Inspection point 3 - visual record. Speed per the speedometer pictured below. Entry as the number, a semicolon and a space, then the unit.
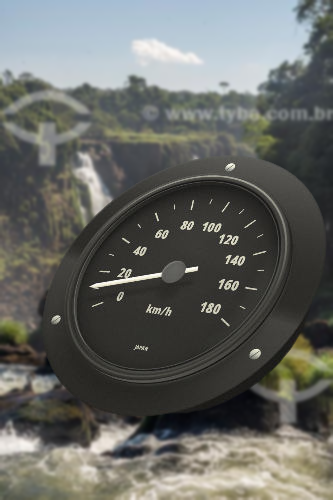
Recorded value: 10; km/h
